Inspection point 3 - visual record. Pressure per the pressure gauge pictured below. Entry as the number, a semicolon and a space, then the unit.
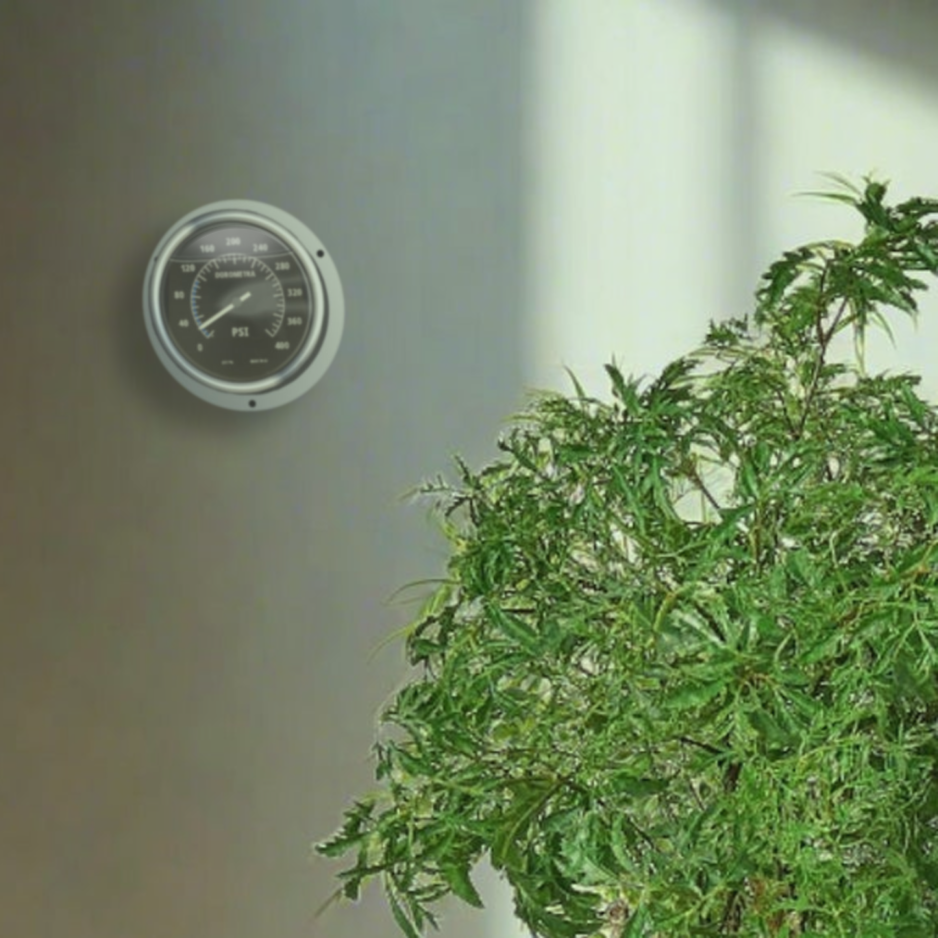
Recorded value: 20; psi
